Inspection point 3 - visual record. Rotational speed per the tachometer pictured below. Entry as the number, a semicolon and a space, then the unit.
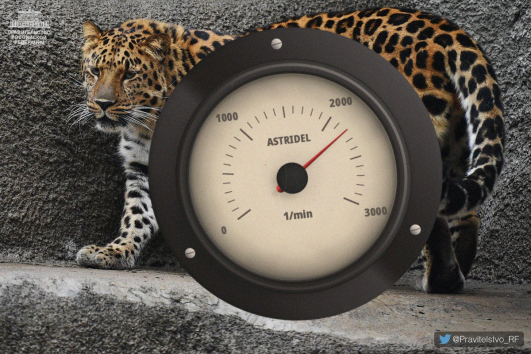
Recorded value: 2200; rpm
